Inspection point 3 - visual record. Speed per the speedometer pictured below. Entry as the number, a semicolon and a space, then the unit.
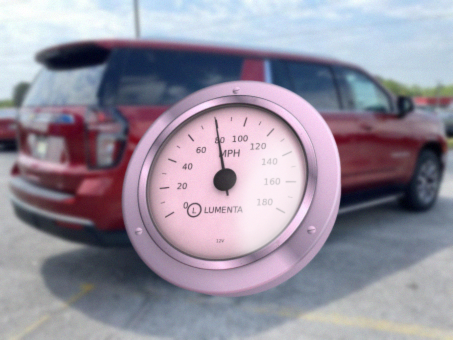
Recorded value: 80; mph
